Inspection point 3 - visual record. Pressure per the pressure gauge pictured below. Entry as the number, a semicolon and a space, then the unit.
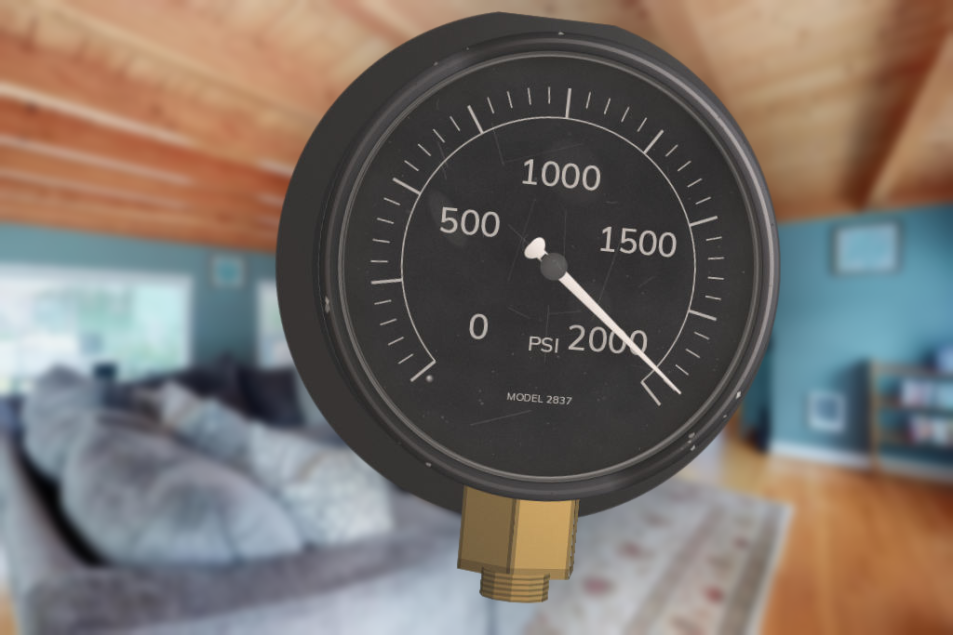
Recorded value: 1950; psi
